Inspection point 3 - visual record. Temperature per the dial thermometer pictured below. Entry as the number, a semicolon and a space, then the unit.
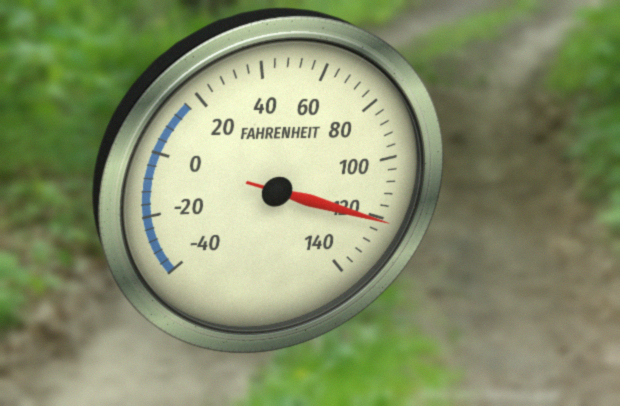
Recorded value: 120; °F
